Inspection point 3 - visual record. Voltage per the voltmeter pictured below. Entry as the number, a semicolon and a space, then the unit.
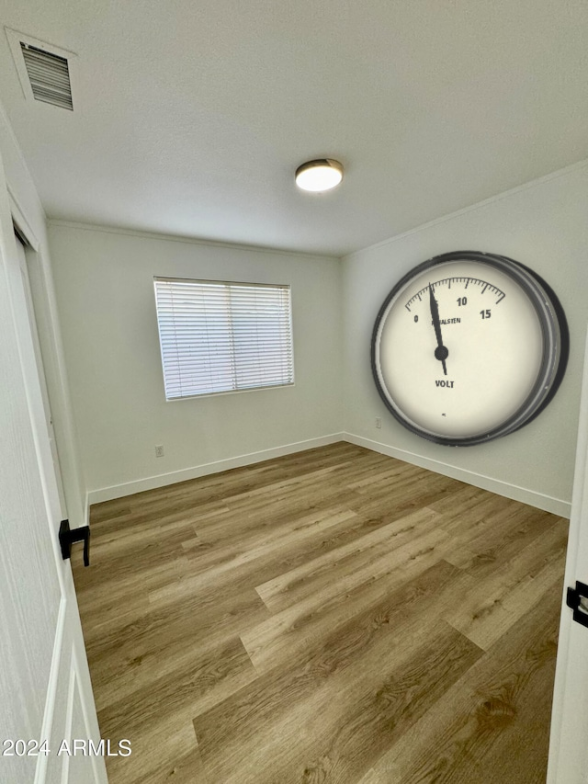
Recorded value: 5; V
